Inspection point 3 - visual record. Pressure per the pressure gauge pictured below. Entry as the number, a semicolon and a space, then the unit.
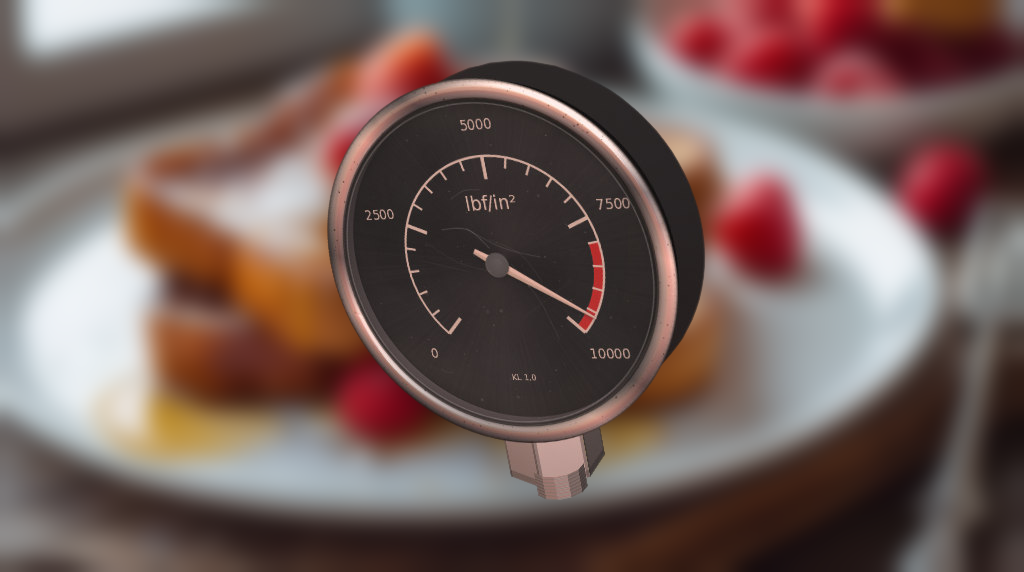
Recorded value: 9500; psi
